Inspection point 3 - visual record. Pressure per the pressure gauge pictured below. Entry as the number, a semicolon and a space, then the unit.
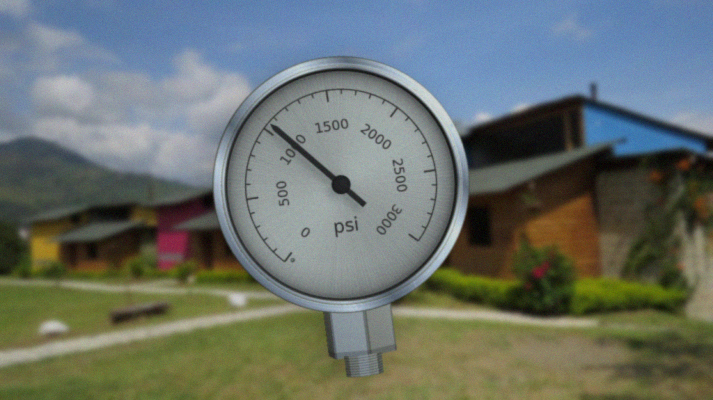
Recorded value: 1050; psi
